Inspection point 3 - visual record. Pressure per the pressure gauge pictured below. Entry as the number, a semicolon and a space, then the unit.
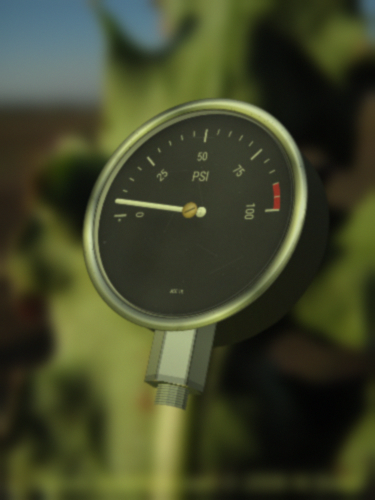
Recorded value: 5; psi
